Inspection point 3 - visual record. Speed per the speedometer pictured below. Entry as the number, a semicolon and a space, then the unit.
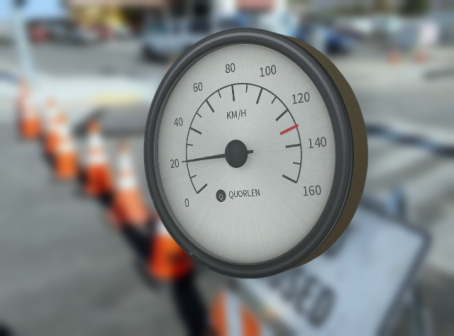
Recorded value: 20; km/h
